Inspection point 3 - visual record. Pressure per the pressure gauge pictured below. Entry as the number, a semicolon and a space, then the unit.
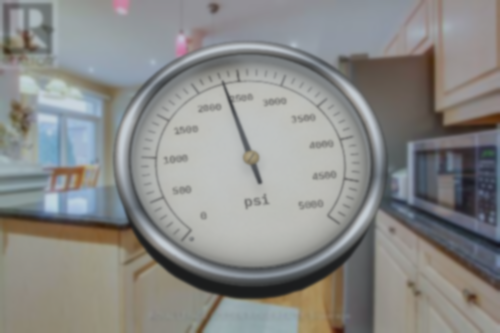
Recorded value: 2300; psi
